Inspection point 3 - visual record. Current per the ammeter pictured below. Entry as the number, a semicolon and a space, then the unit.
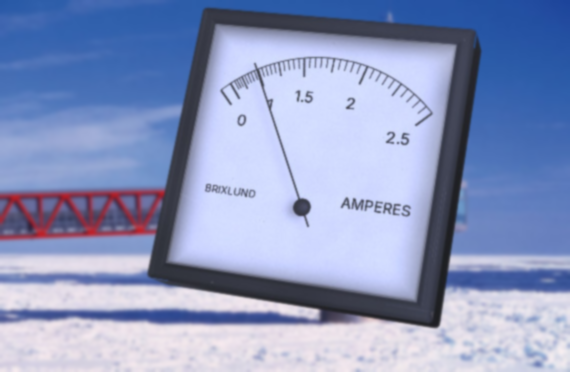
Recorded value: 1; A
